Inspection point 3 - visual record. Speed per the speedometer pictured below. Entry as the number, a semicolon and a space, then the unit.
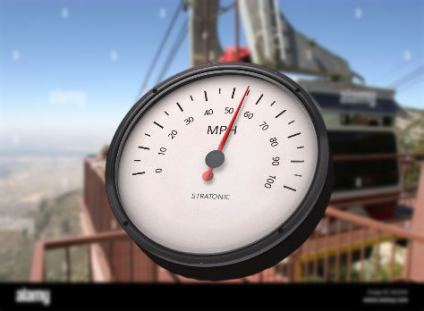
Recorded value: 55; mph
